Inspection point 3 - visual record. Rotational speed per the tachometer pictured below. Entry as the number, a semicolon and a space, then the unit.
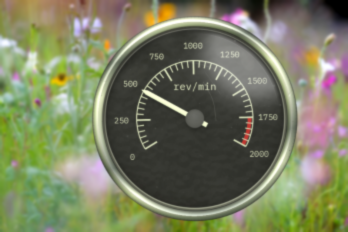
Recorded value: 500; rpm
